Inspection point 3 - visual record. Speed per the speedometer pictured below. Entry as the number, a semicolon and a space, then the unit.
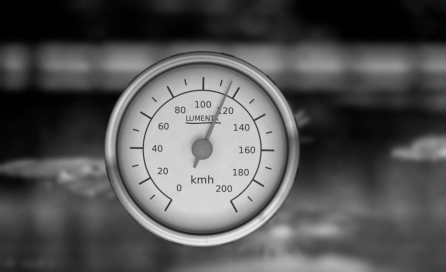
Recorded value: 115; km/h
